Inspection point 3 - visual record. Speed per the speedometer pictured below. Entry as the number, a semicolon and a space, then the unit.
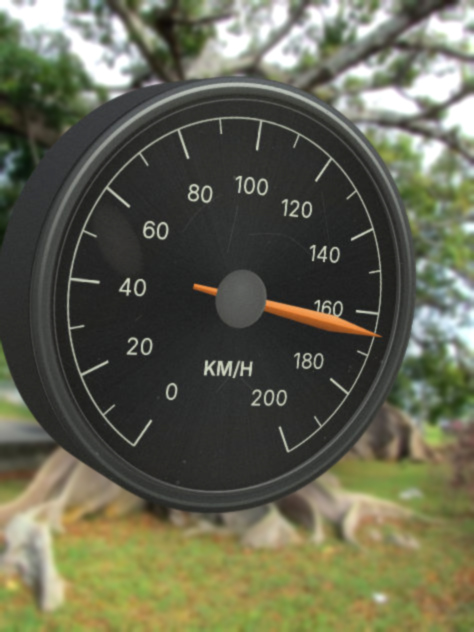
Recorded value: 165; km/h
